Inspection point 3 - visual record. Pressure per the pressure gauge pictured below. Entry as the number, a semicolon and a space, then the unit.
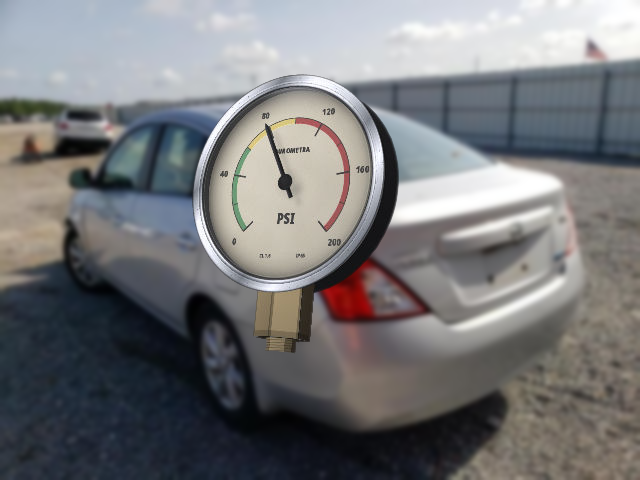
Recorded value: 80; psi
